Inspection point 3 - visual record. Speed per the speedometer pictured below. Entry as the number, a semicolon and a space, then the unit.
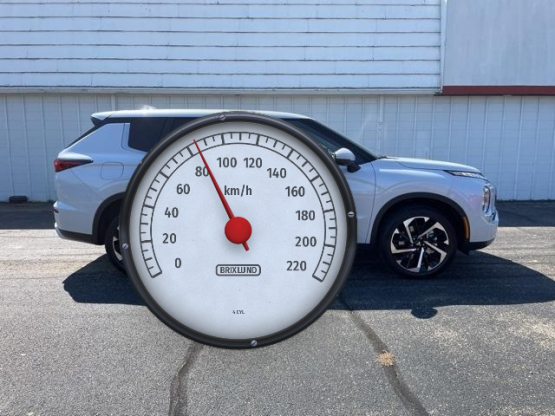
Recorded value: 85; km/h
